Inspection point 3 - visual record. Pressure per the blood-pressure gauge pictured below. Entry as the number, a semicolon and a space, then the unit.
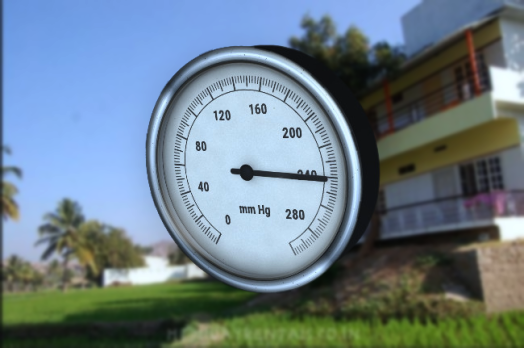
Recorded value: 240; mmHg
